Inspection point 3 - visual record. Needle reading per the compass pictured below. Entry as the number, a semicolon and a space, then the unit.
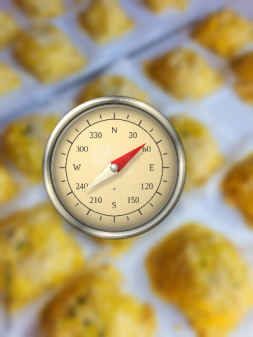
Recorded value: 52.5; °
